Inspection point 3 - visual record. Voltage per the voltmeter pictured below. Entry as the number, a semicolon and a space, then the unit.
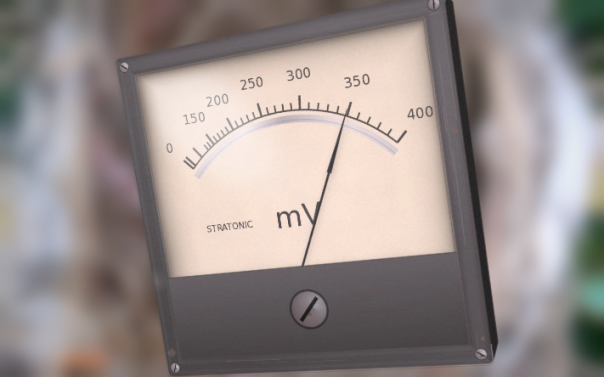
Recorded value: 350; mV
